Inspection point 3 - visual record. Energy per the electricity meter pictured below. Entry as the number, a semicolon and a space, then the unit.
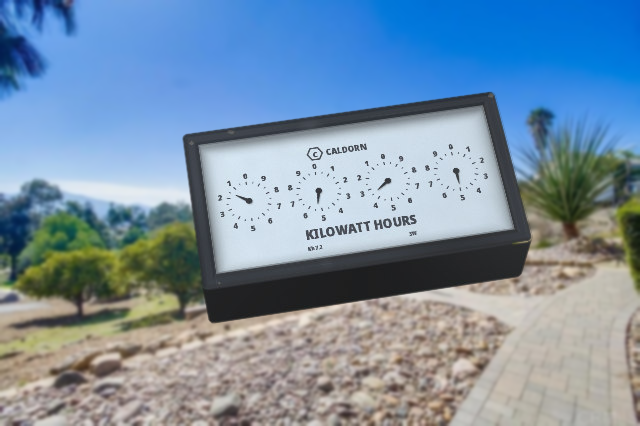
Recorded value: 1535; kWh
